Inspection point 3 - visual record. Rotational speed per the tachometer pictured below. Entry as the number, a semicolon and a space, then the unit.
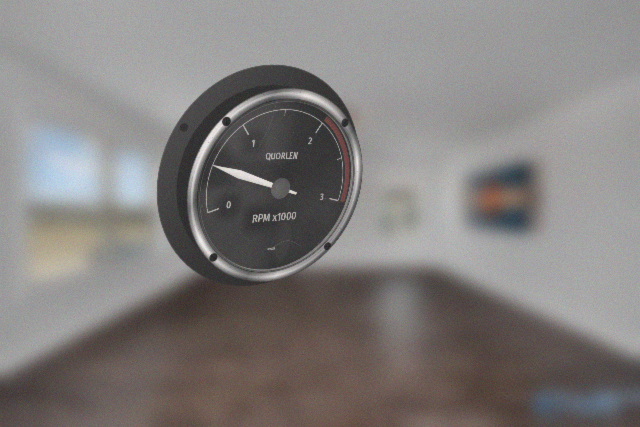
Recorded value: 500; rpm
